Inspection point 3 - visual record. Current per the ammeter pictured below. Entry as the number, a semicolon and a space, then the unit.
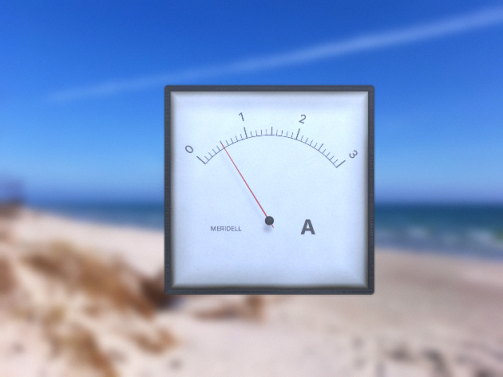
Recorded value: 0.5; A
